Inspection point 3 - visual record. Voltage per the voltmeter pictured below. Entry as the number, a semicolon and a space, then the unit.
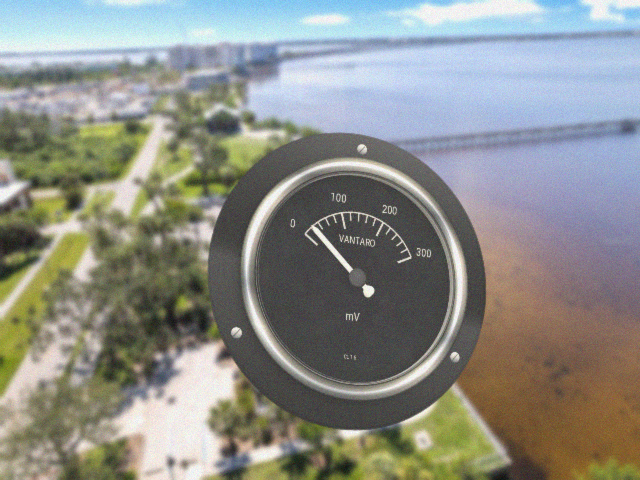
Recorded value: 20; mV
